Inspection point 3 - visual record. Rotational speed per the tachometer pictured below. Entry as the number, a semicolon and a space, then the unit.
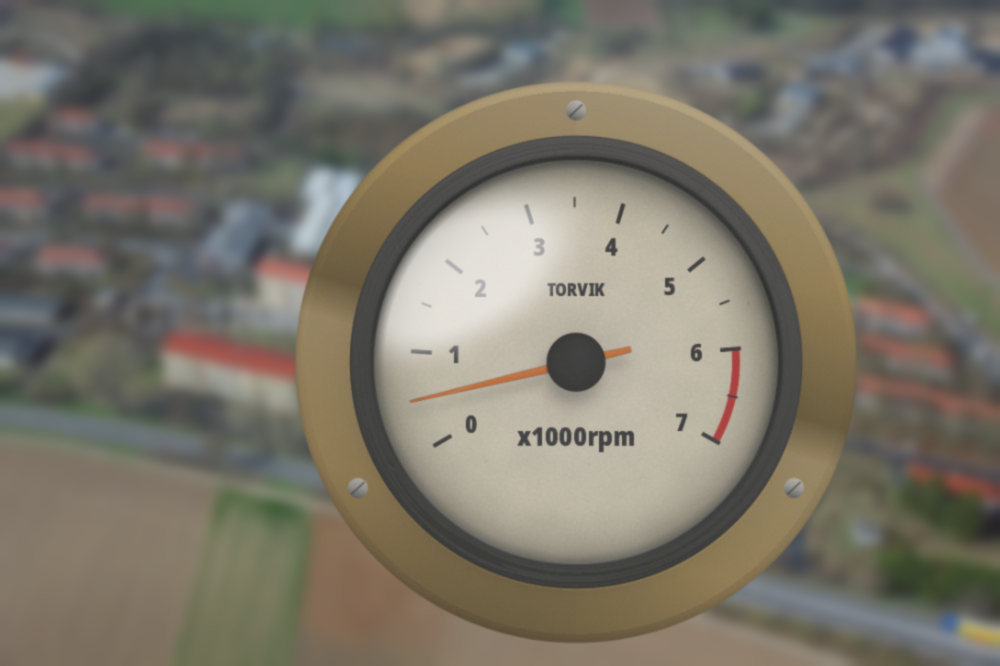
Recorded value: 500; rpm
